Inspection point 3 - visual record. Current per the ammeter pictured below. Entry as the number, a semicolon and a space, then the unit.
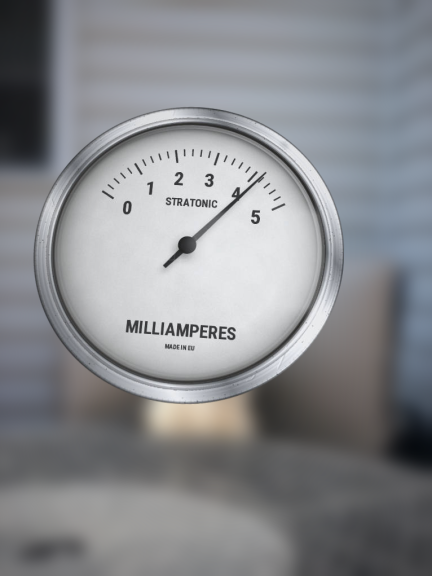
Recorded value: 4.2; mA
